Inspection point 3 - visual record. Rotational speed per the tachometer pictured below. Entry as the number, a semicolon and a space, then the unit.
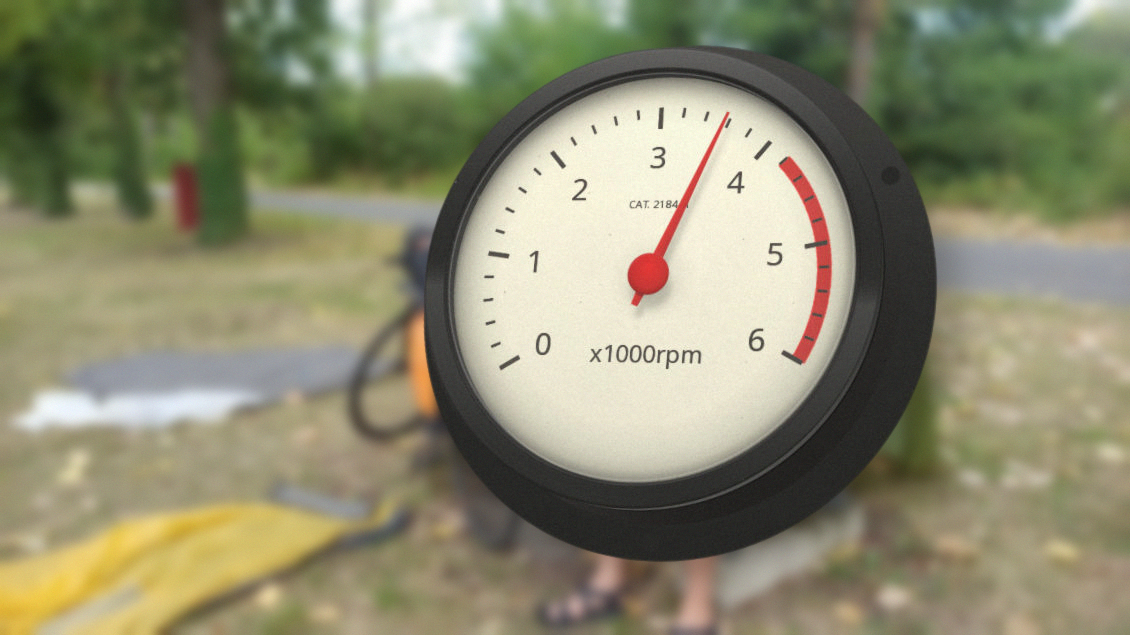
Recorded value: 3600; rpm
